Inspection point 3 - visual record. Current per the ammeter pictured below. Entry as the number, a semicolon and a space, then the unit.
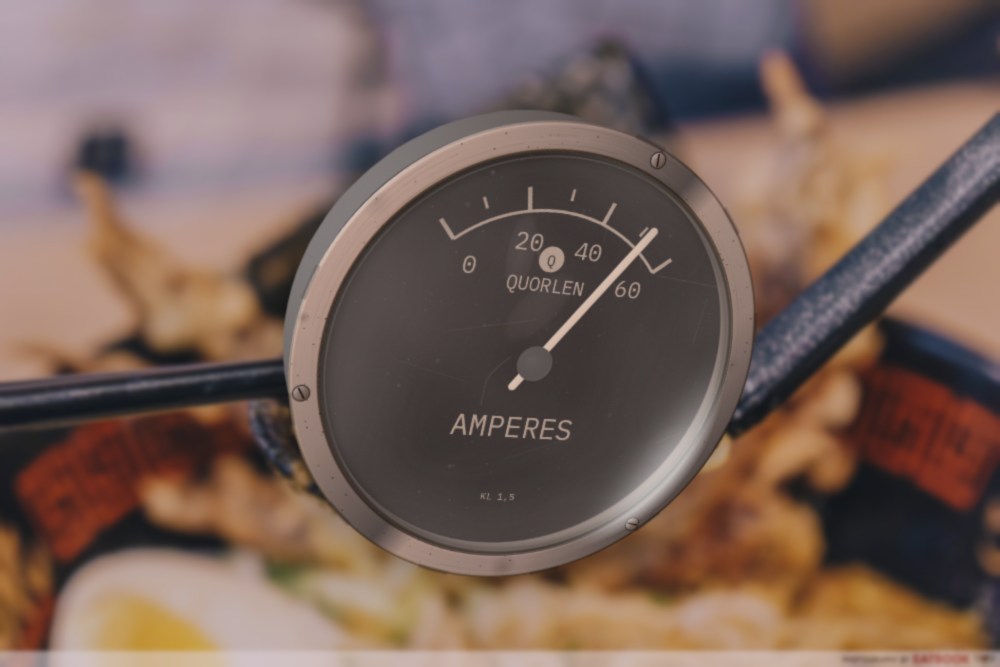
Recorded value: 50; A
